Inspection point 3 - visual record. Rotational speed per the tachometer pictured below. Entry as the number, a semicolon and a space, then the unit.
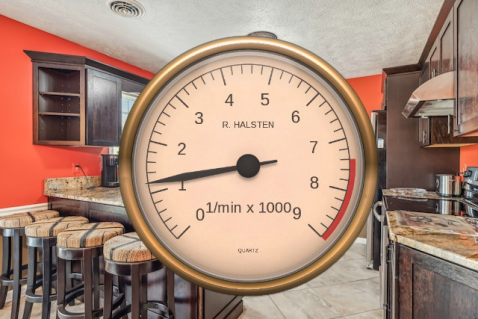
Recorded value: 1200; rpm
